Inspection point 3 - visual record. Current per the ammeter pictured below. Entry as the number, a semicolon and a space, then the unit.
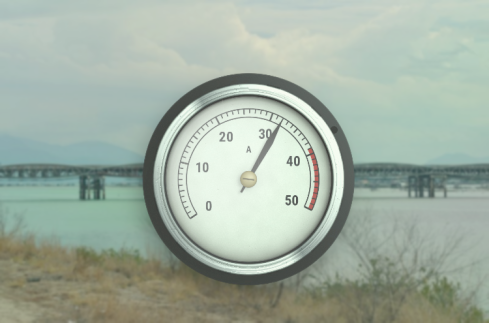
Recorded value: 32; A
